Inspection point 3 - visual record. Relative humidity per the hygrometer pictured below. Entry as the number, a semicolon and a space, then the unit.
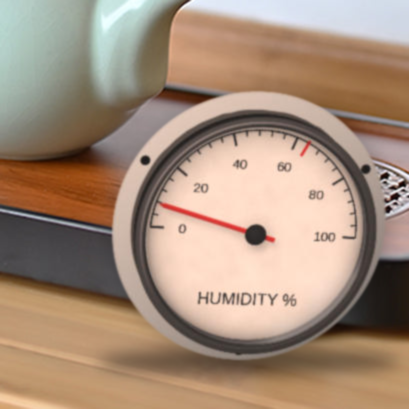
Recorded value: 8; %
